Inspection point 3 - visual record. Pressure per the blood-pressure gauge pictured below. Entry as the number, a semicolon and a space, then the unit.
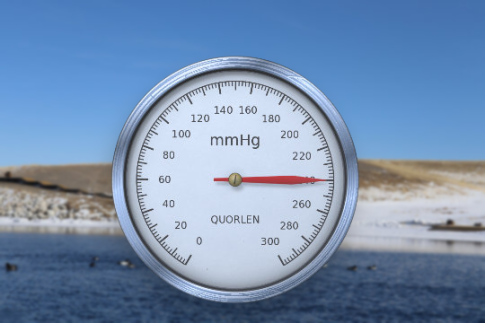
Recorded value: 240; mmHg
